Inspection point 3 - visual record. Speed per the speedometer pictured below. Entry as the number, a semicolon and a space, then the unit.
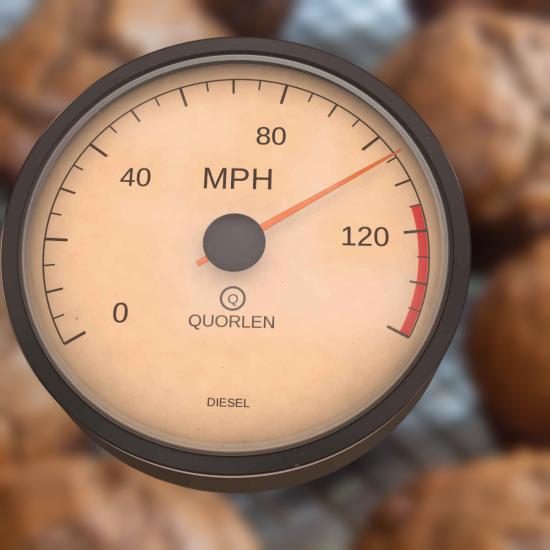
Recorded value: 105; mph
